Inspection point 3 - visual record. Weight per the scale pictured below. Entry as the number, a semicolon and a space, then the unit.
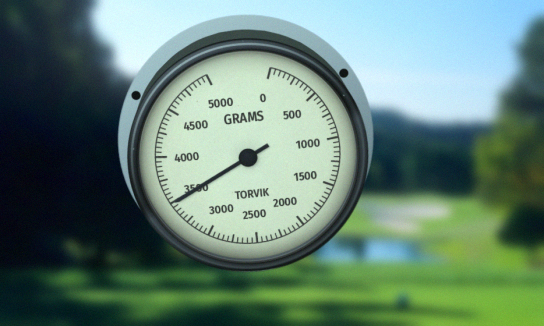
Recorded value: 3500; g
